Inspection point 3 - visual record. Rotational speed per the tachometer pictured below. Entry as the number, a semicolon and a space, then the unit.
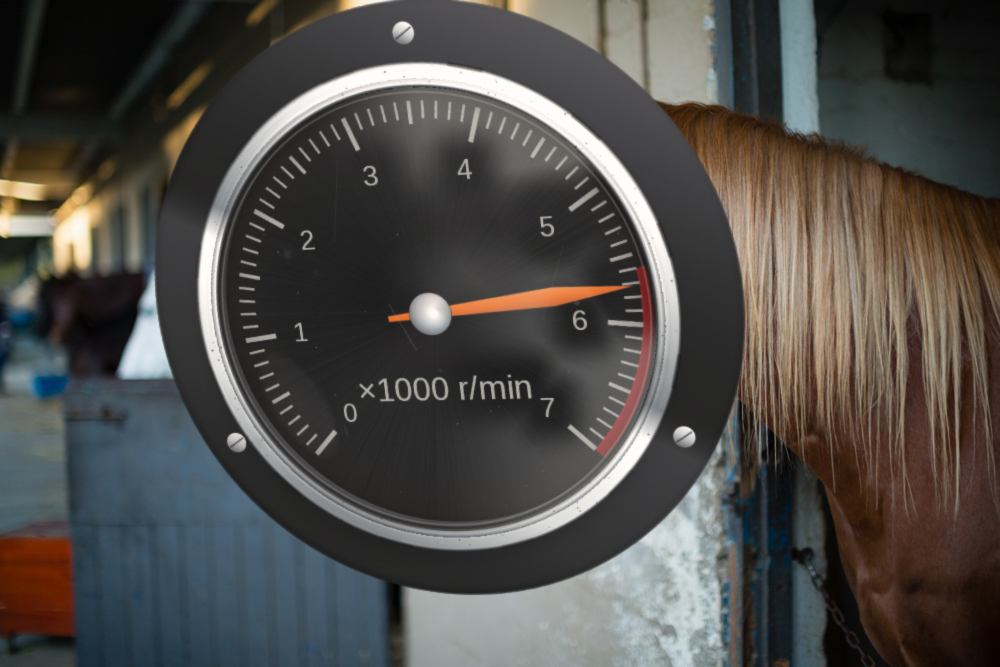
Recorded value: 5700; rpm
